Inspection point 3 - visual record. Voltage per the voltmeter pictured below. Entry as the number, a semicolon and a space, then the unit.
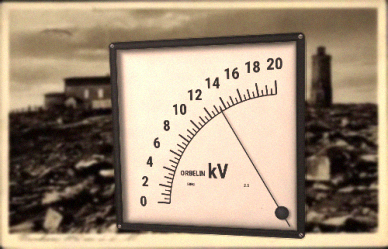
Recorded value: 13.5; kV
